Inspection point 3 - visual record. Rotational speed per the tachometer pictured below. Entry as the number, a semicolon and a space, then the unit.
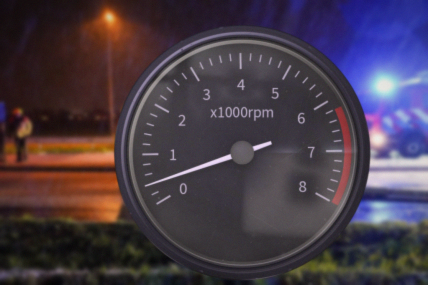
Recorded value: 400; rpm
